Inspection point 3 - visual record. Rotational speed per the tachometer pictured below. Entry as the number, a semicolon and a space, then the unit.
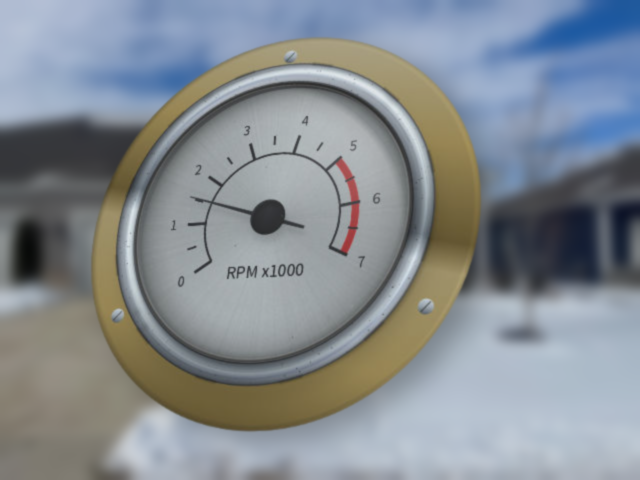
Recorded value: 1500; rpm
